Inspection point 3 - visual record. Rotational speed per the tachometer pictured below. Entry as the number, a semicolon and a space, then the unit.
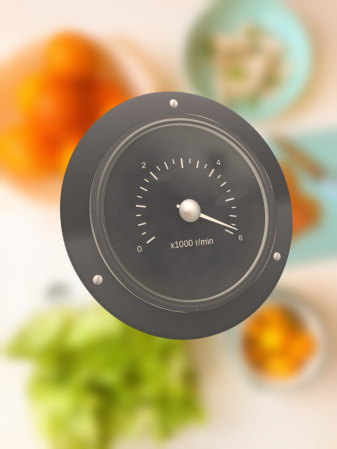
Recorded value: 5875; rpm
